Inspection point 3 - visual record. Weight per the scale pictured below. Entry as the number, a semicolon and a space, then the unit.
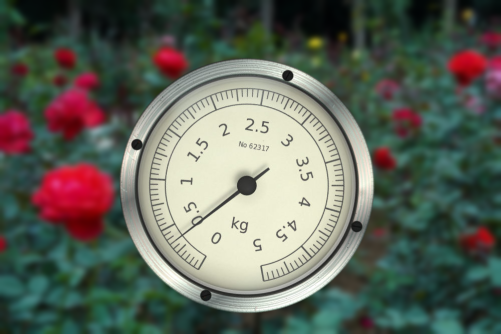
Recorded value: 0.35; kg
